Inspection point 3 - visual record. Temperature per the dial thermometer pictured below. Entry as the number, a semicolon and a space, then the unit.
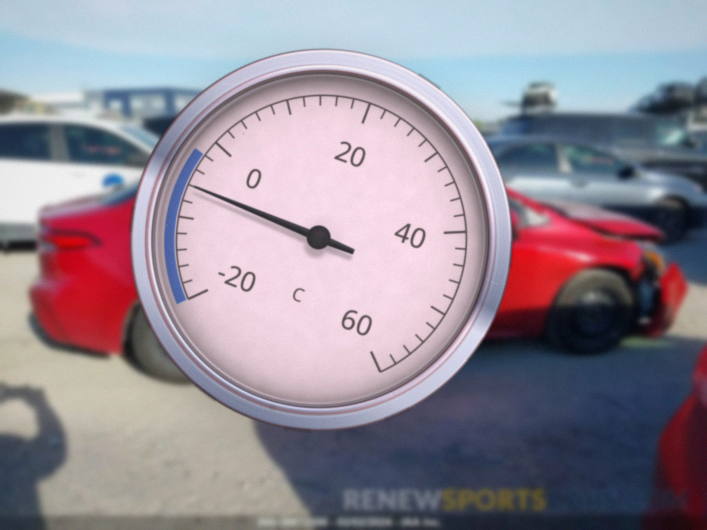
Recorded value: -6; °C
